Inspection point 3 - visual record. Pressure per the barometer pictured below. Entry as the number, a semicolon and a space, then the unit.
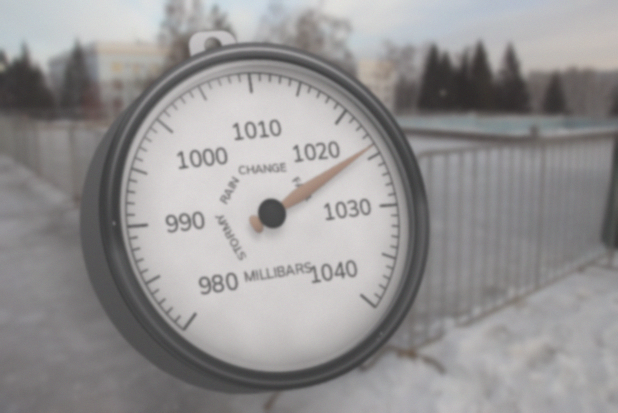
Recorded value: 1024; mbar
